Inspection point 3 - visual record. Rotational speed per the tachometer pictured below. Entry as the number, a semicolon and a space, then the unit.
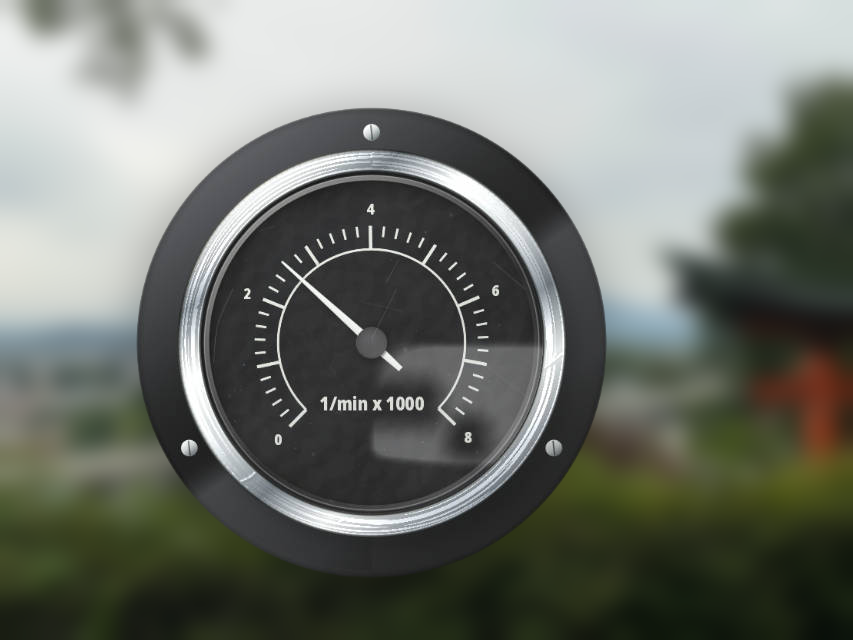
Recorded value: 2600; rpm
